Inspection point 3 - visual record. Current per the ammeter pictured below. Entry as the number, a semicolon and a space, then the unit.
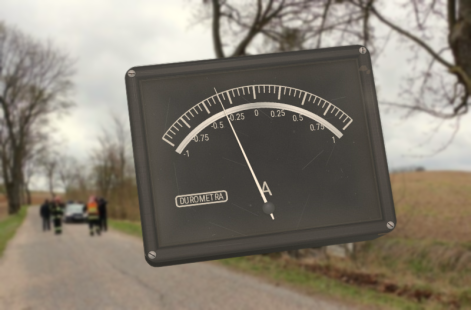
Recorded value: -0.35; A
